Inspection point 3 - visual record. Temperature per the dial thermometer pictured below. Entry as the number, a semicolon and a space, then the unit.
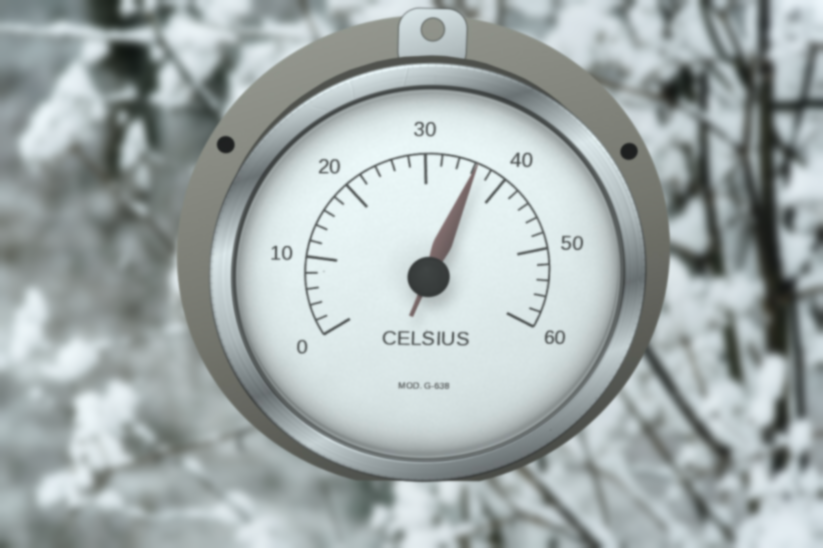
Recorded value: 36; °C
